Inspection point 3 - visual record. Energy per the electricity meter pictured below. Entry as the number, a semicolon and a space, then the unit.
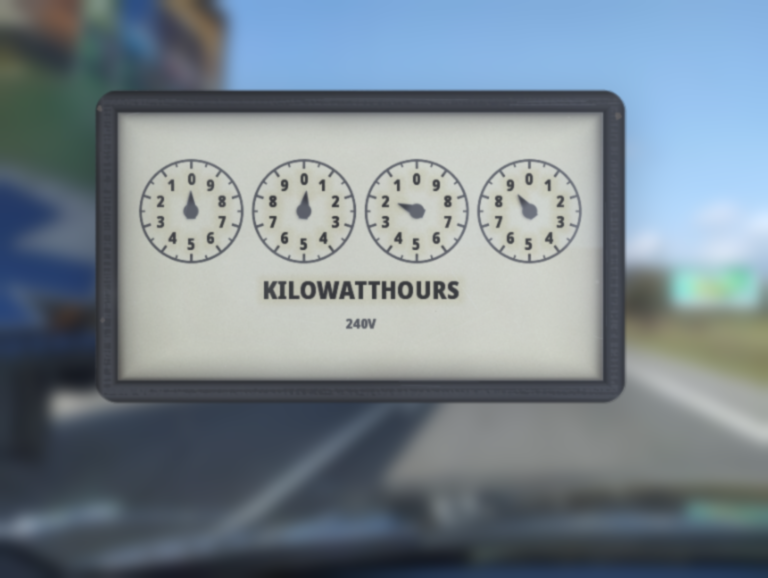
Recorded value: 19; kWh
